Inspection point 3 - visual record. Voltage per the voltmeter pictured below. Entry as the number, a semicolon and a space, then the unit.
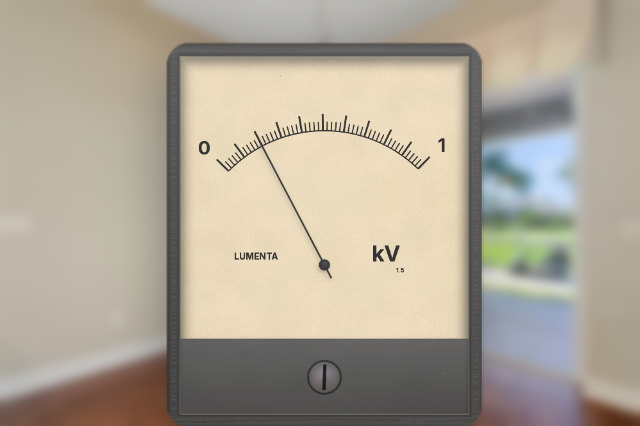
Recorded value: 0.2; kV
